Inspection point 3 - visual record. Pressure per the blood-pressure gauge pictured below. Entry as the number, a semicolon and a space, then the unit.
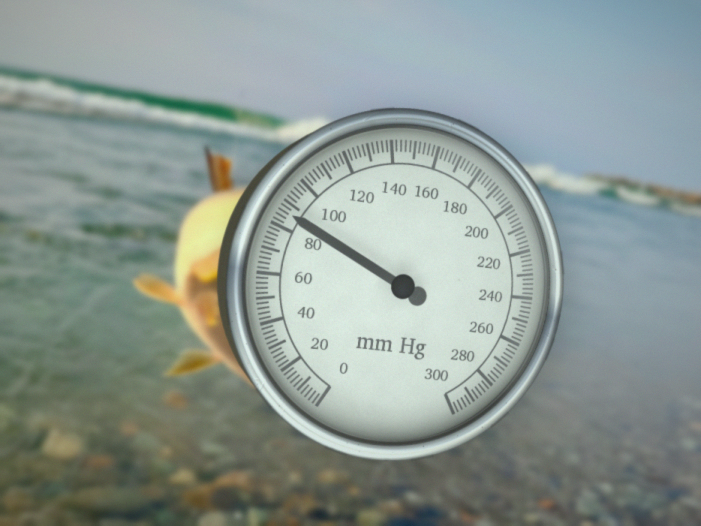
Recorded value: 86; mmHg
